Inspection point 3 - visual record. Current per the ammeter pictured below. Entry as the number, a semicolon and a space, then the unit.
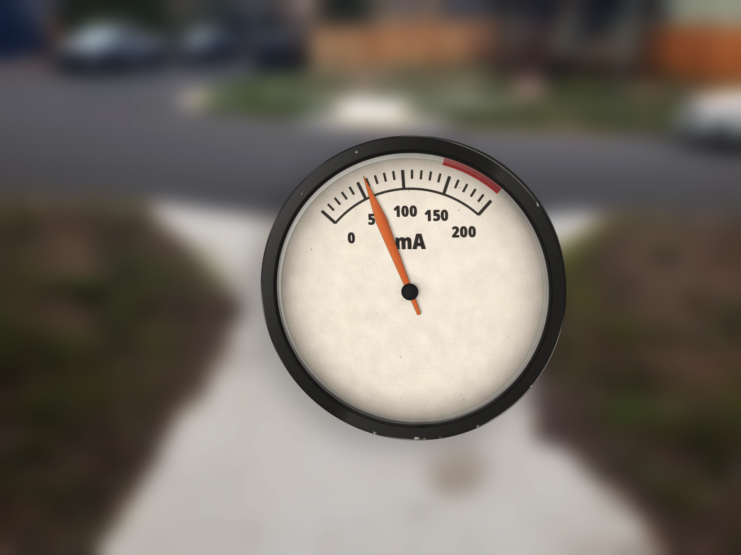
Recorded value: 60; mA
